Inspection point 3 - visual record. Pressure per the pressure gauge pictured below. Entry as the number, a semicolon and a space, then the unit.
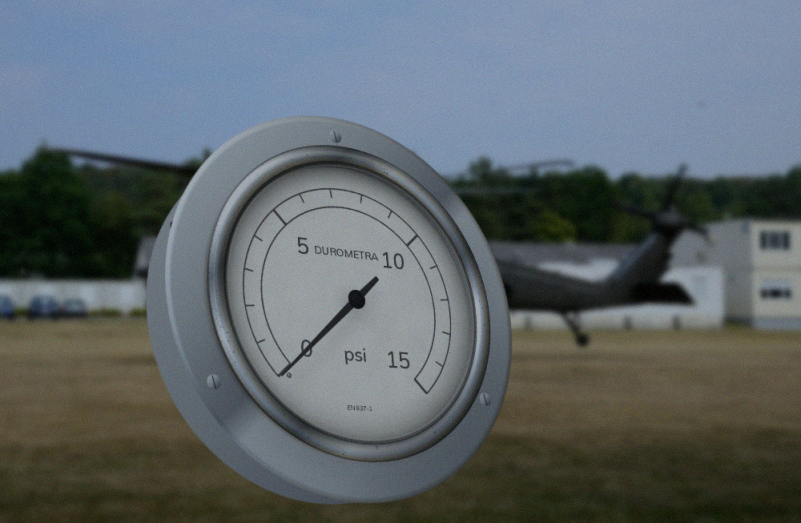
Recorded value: 0; psi
